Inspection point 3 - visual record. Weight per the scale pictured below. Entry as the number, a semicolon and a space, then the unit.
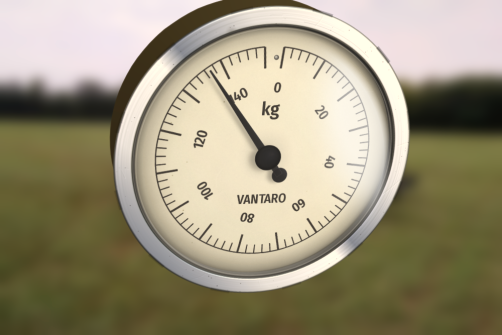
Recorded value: 137; kg
